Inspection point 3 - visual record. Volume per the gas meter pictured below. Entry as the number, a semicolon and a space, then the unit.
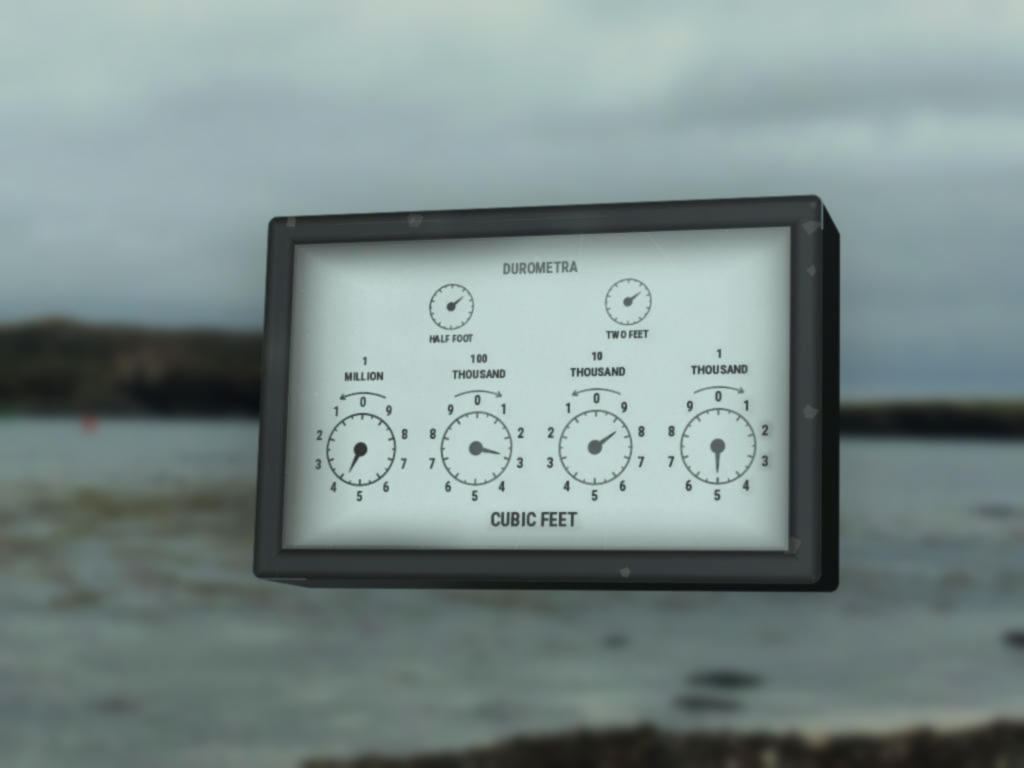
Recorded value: 428500; ft³
